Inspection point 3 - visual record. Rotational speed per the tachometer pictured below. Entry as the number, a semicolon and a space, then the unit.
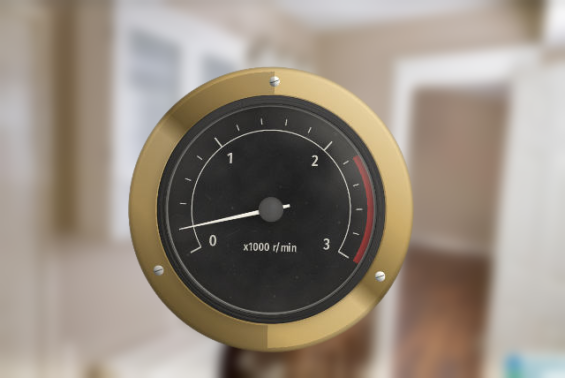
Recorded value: 200; rpm
